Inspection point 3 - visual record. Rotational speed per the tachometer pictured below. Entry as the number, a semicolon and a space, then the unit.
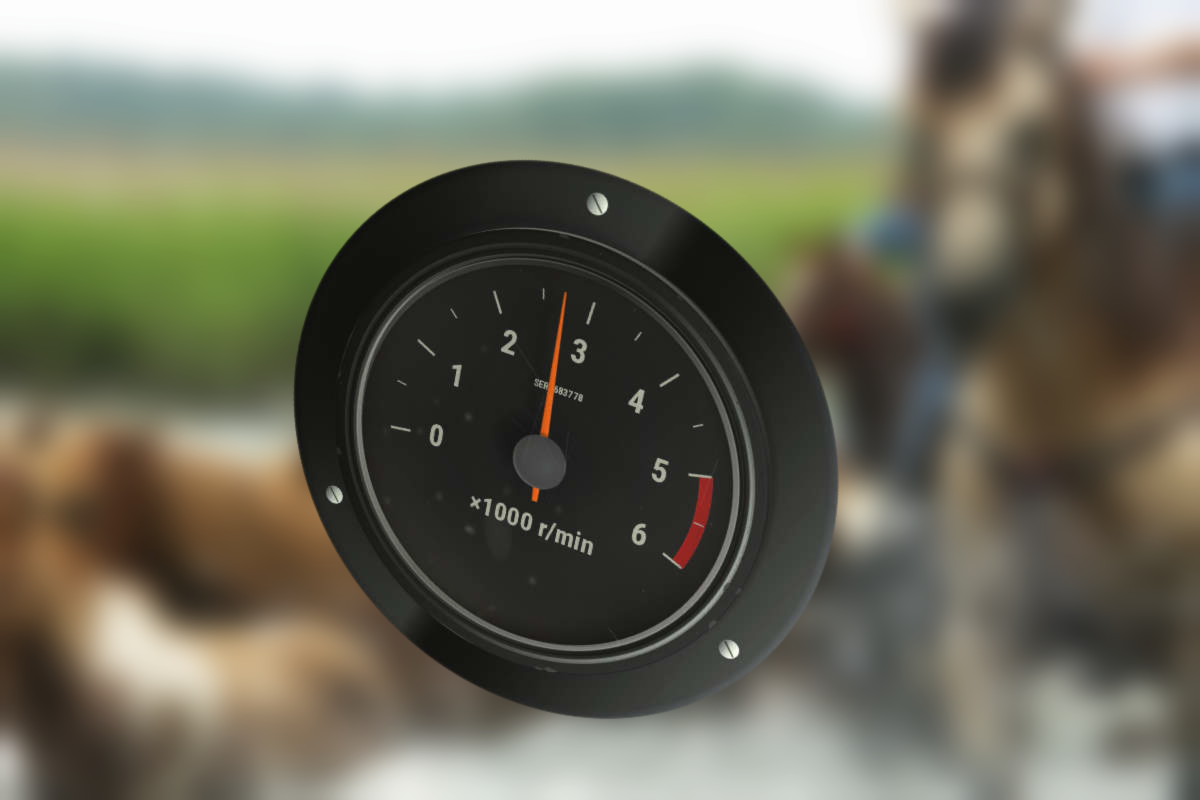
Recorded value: 2750; rpm
